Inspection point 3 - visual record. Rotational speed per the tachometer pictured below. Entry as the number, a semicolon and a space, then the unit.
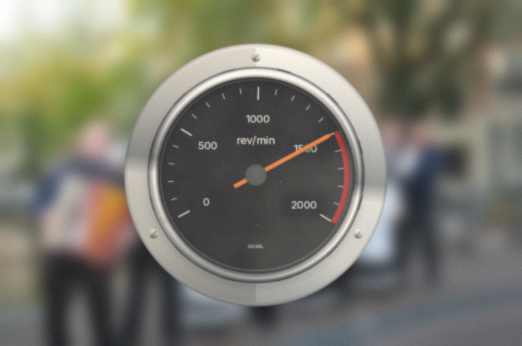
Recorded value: 1500; rpm
